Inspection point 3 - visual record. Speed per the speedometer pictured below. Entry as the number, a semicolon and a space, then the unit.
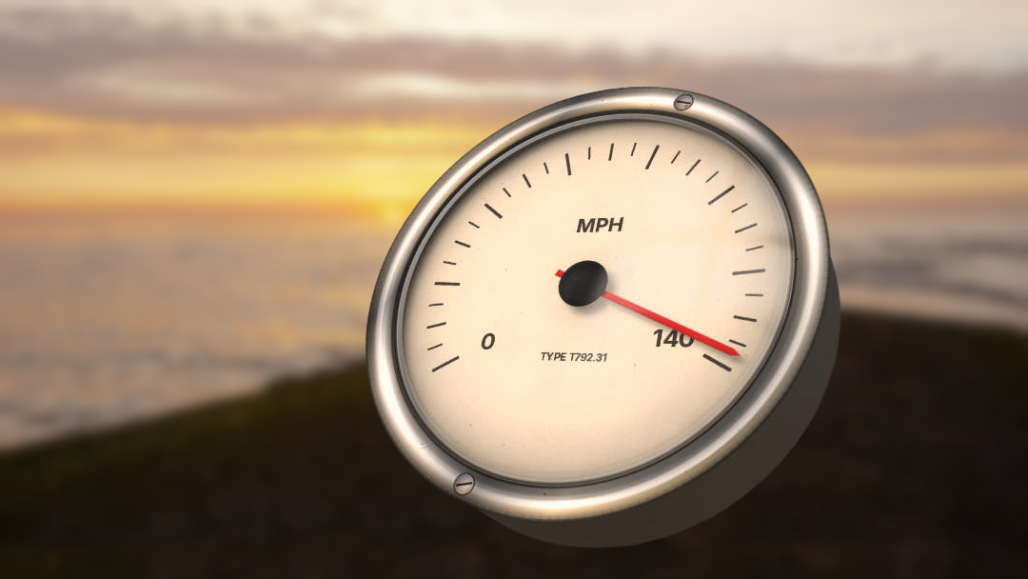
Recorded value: 137.5; mph
